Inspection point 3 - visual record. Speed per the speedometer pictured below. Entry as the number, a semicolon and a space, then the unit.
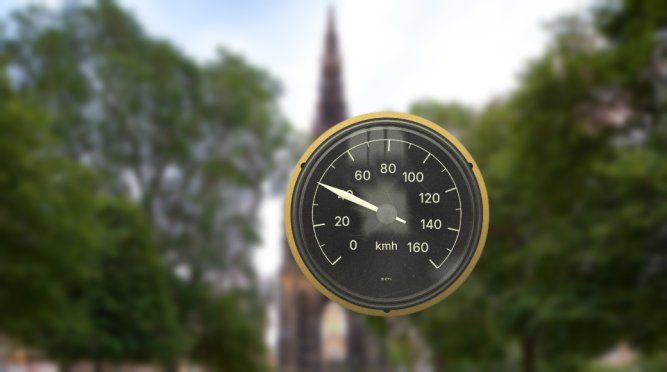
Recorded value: 40; km/h
